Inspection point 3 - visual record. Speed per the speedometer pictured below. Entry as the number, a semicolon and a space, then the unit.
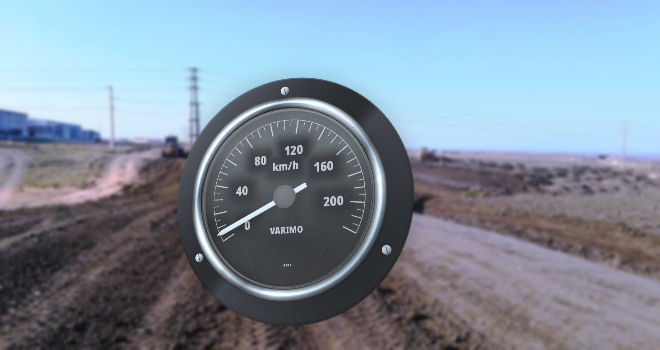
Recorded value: 5; km/h
